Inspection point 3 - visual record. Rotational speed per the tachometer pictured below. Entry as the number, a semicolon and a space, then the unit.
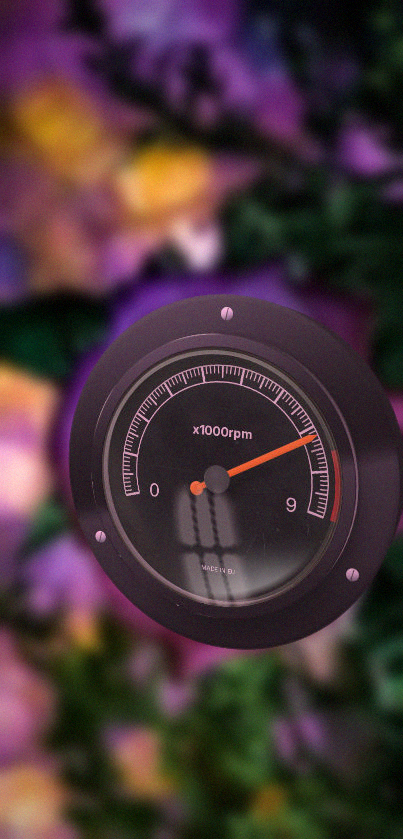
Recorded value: 7200; rpm
